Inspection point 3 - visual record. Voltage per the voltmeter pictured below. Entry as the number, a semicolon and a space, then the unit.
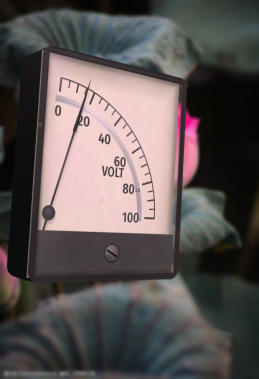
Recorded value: 15; V
